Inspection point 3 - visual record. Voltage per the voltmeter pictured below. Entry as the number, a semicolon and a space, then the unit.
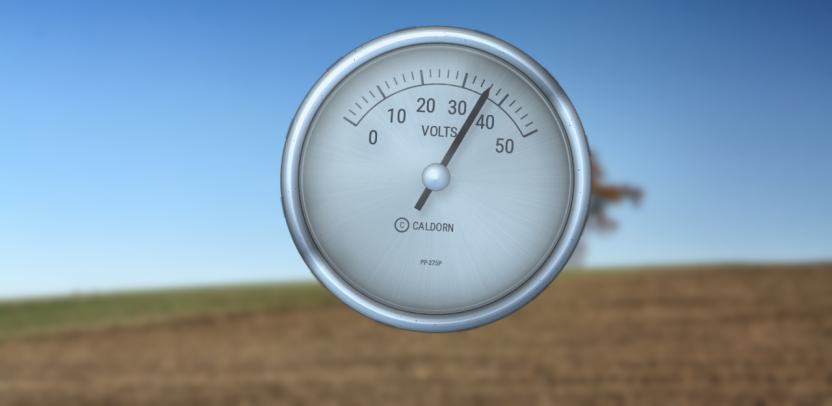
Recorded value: 36; V
